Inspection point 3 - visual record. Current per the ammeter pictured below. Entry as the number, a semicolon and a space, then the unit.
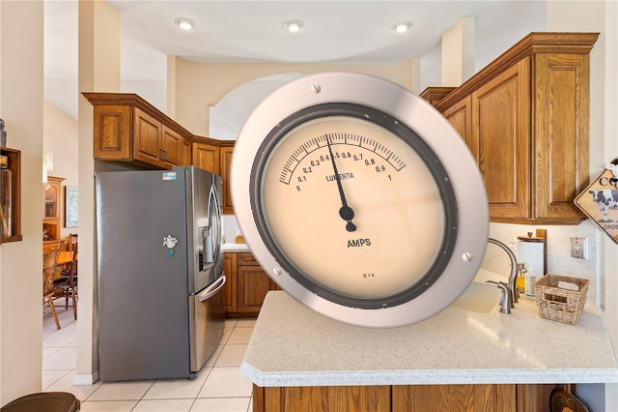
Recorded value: 0.5; A
